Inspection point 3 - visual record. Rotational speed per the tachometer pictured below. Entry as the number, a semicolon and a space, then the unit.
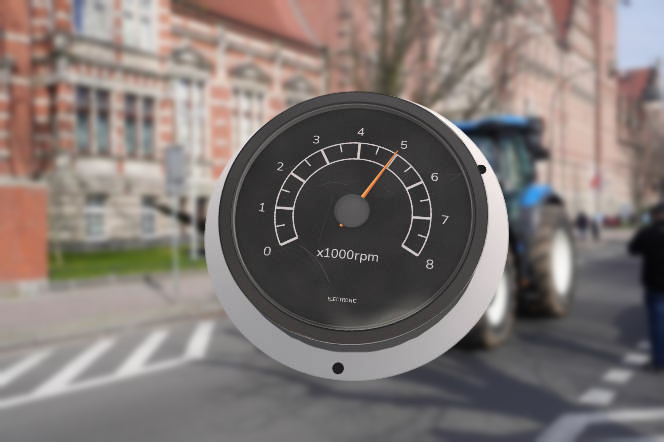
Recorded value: 5000; rpm
